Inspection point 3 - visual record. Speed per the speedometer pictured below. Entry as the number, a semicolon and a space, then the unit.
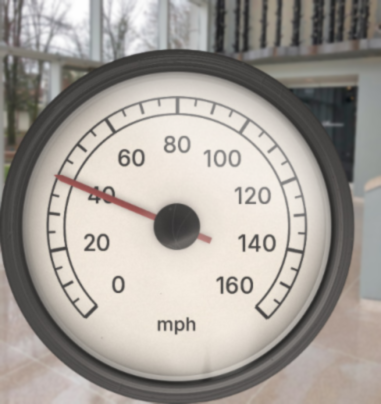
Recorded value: 40; mph
